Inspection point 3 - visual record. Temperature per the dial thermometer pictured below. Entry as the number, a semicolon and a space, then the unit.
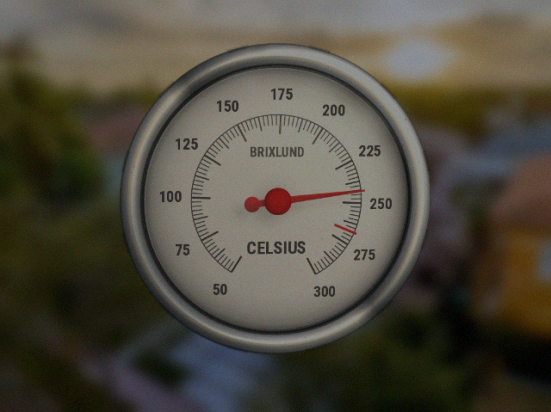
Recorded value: 242.5; °C
